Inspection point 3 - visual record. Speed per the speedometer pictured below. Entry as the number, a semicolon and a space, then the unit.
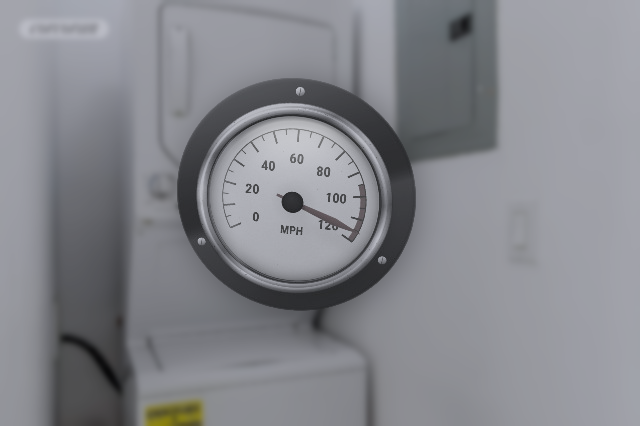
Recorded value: 115; mph
